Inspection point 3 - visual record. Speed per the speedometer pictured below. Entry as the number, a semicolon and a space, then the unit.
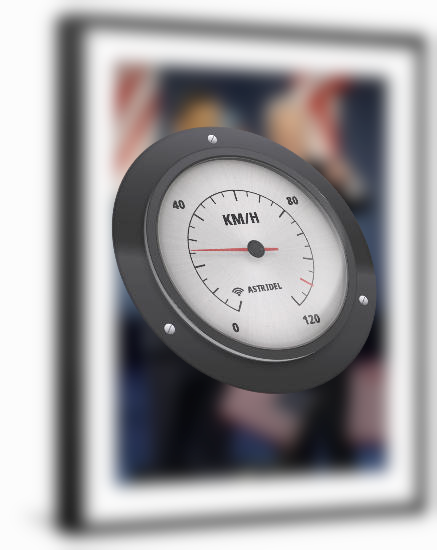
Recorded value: 25; km/h
